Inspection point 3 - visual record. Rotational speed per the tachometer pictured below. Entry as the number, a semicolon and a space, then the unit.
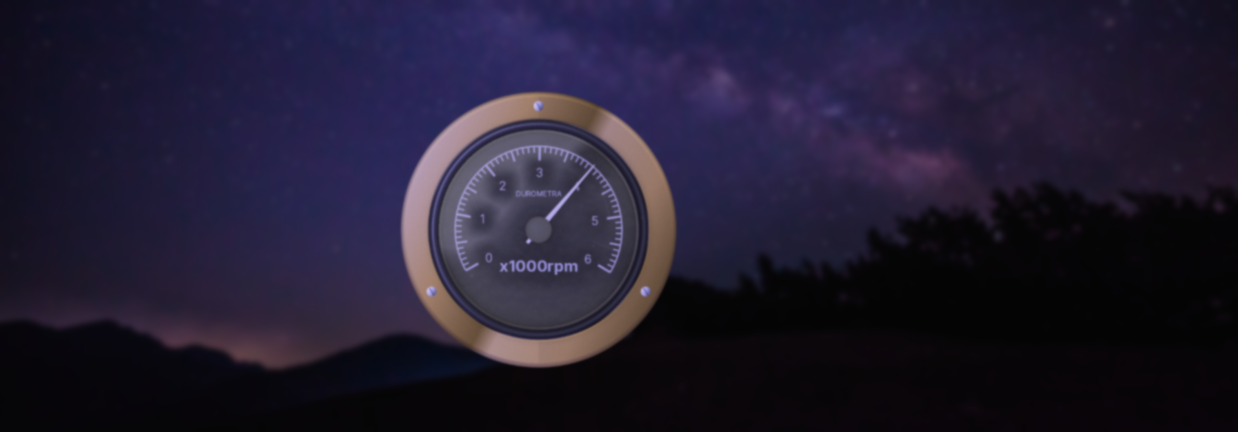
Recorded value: 4000; rpm
